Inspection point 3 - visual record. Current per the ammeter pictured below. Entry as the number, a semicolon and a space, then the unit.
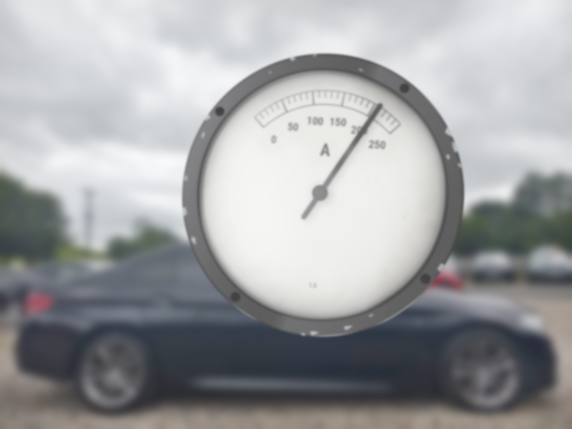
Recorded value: 210; A
